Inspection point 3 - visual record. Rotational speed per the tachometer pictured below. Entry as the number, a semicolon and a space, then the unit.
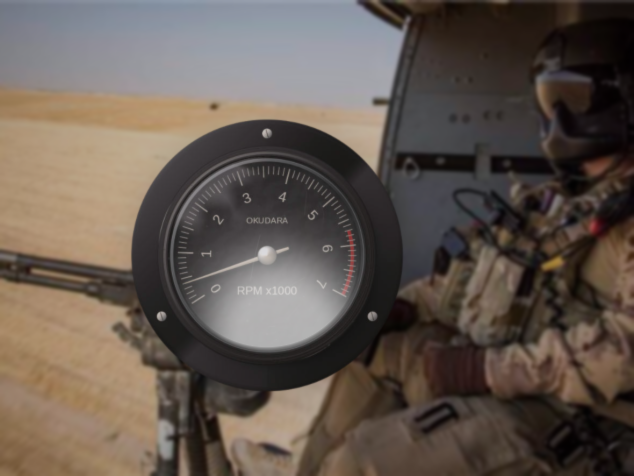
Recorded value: 400; rpm
